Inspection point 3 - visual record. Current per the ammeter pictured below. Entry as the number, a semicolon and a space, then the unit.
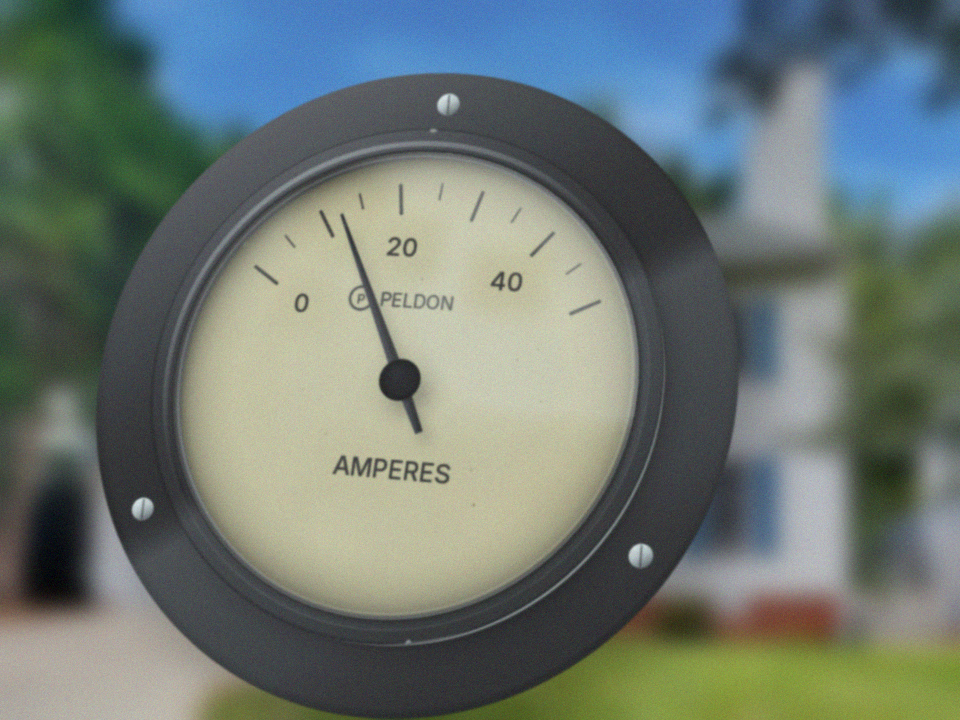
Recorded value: 12.5; A
